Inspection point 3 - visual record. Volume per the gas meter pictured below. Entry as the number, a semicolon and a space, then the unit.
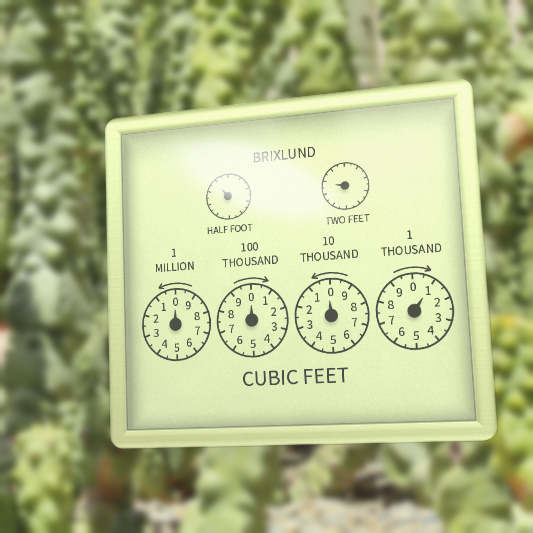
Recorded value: 100; ft³
